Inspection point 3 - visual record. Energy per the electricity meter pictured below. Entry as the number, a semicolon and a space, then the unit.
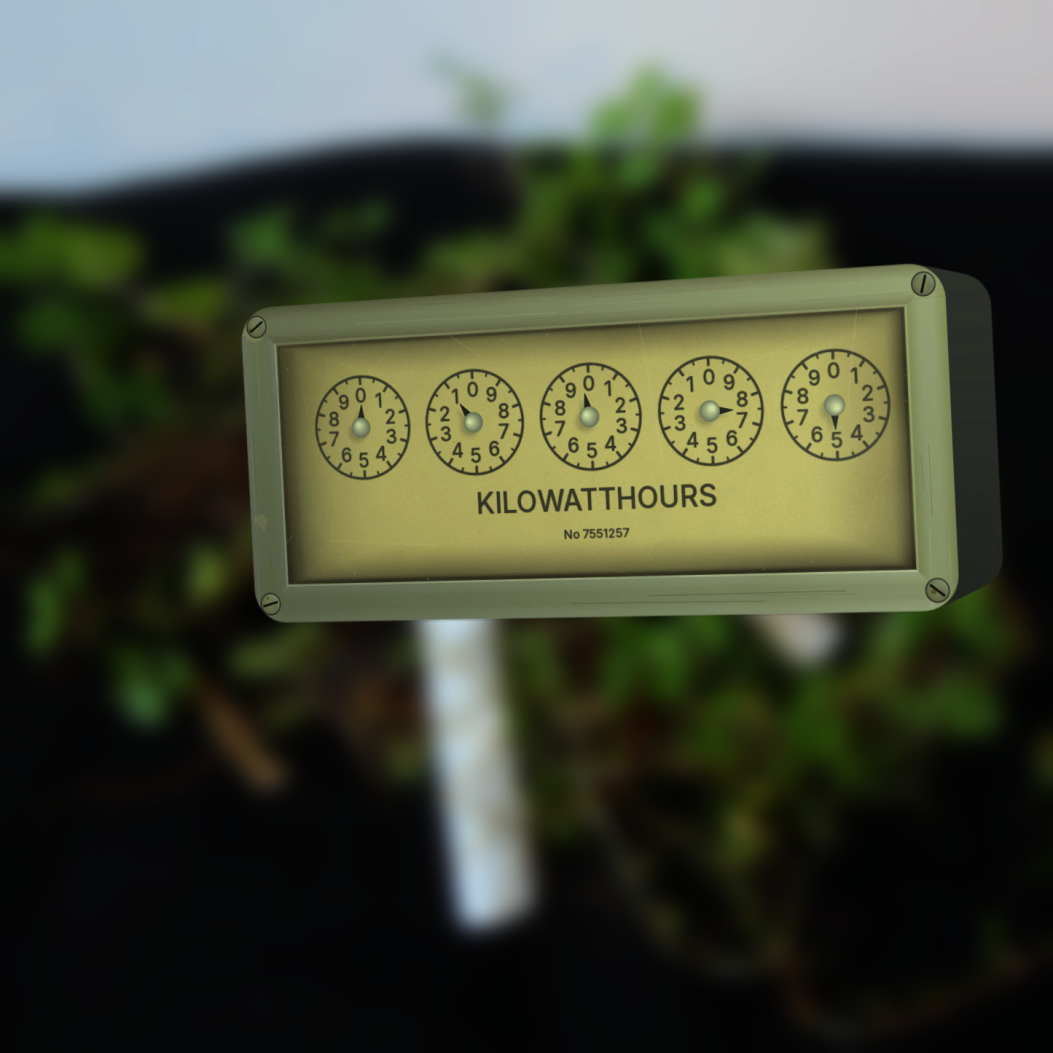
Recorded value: 975; kWh
